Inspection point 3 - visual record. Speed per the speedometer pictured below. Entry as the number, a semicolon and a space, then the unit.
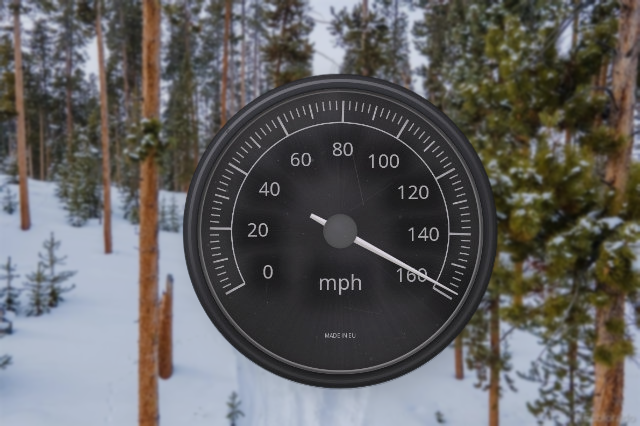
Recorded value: 158; mph
